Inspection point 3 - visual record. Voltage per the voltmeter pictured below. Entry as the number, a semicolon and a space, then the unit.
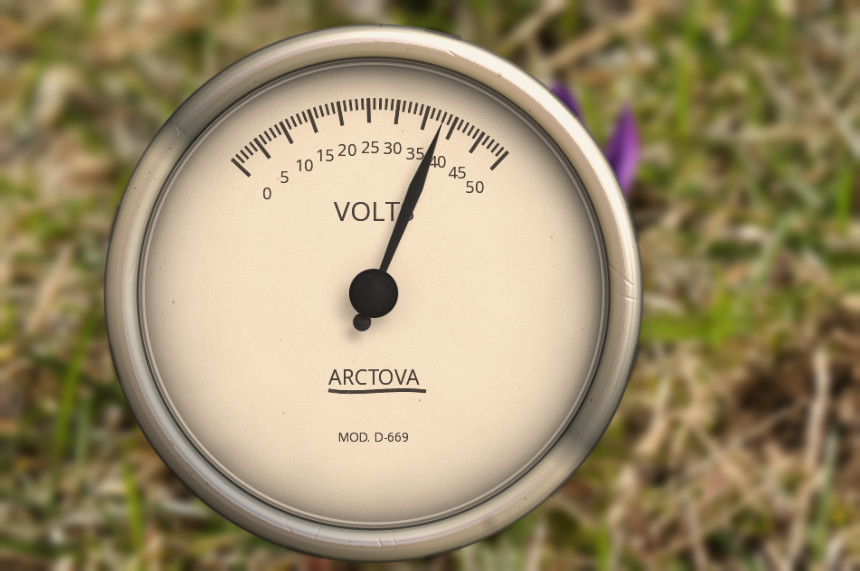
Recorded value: 38; V
